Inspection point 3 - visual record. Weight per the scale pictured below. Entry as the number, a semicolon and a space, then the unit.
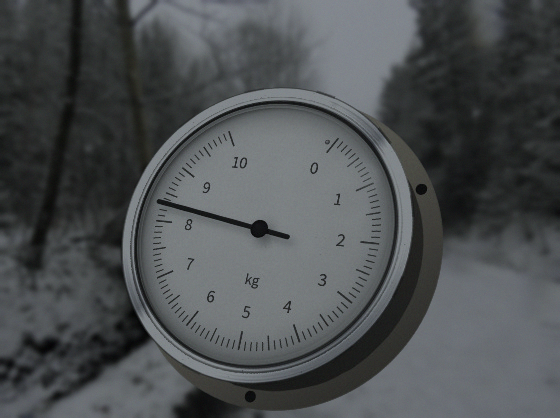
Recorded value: 8.3; kg
